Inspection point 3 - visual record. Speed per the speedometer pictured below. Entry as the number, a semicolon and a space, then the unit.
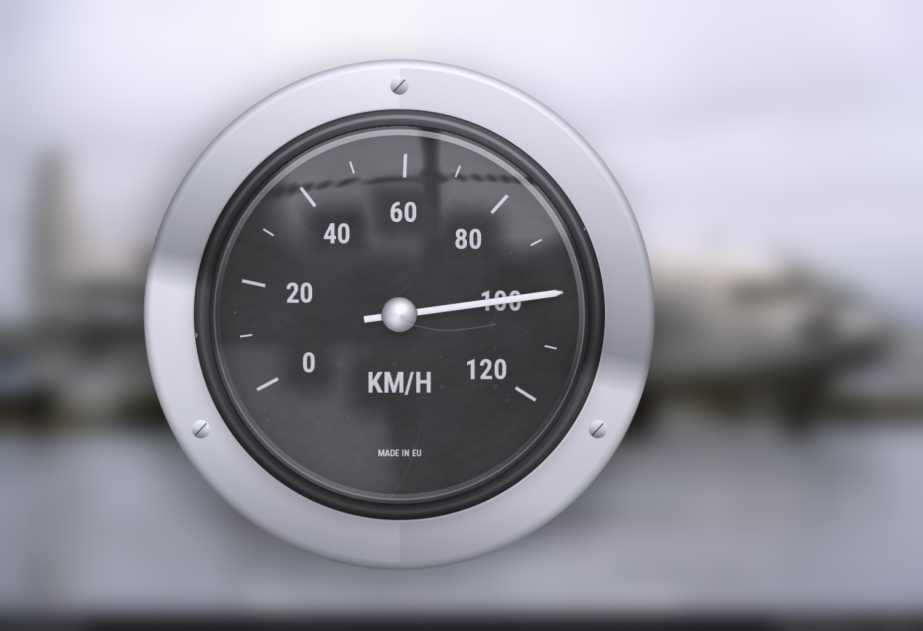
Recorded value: 100; km/h
